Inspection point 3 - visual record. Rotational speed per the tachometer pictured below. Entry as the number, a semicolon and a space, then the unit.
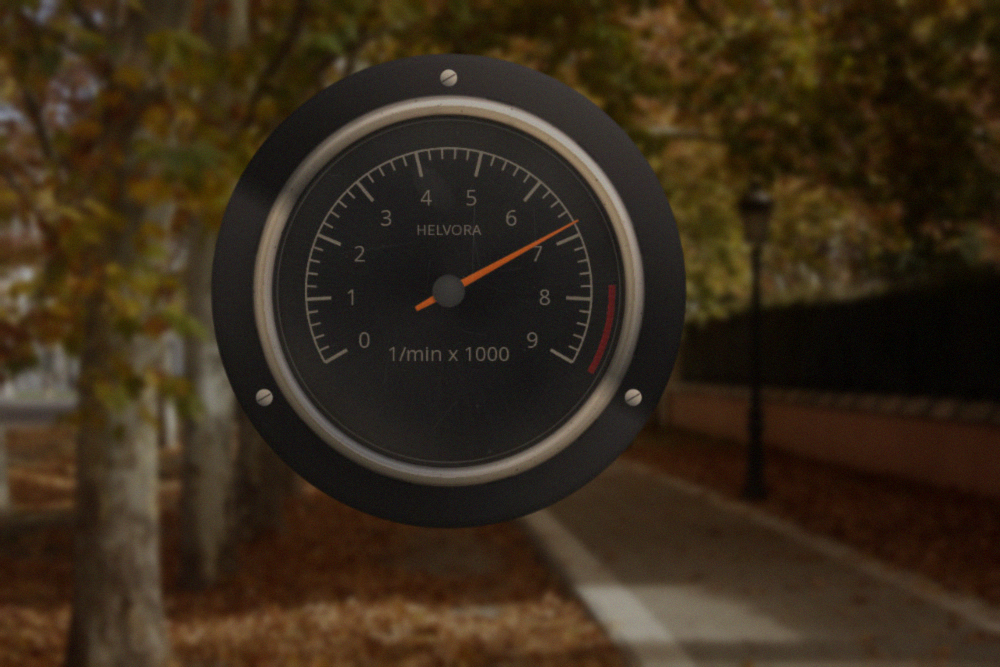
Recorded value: 6800; rpm
